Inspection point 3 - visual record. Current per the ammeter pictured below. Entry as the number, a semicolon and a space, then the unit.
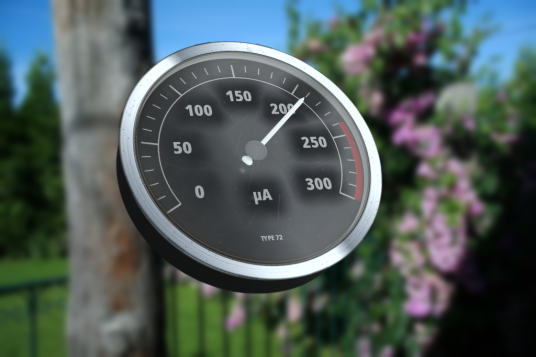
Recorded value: 210; µA
